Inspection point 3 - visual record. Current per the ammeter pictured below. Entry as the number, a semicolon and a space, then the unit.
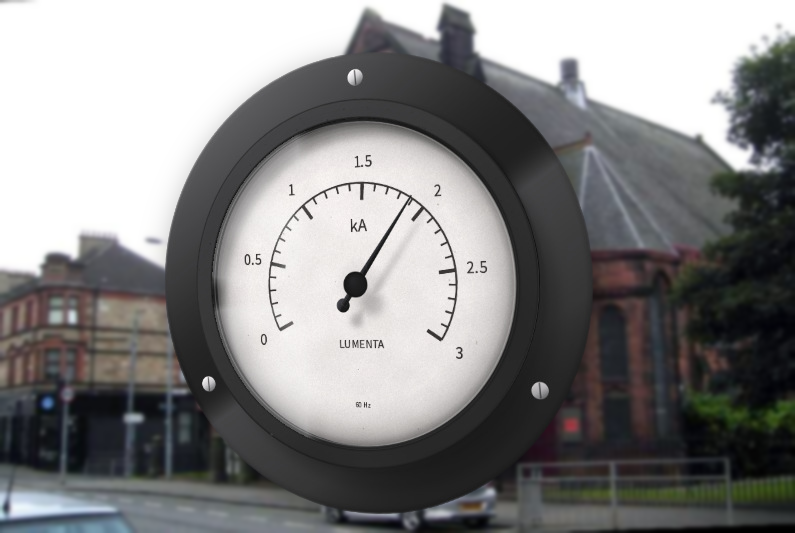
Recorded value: 1.9; kA
